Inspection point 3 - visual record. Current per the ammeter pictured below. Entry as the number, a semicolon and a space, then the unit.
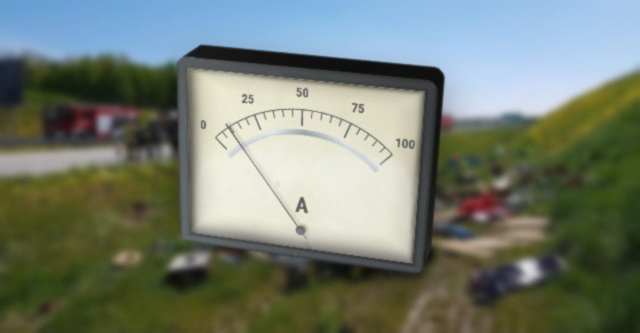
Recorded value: 10; A
